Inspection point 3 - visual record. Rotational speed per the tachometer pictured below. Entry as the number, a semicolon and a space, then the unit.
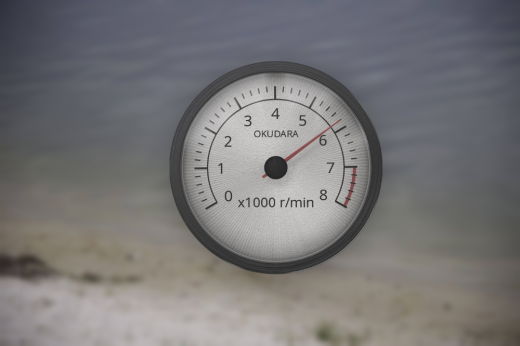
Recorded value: 5800; rpm
